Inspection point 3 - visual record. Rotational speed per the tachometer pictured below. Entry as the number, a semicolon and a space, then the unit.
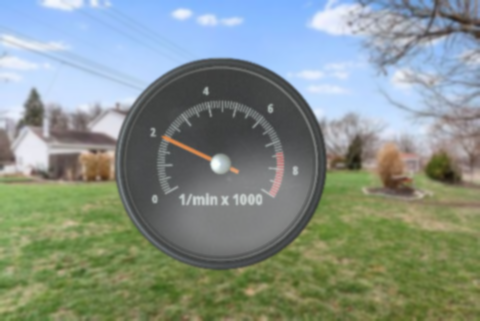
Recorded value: 2000; rpm
